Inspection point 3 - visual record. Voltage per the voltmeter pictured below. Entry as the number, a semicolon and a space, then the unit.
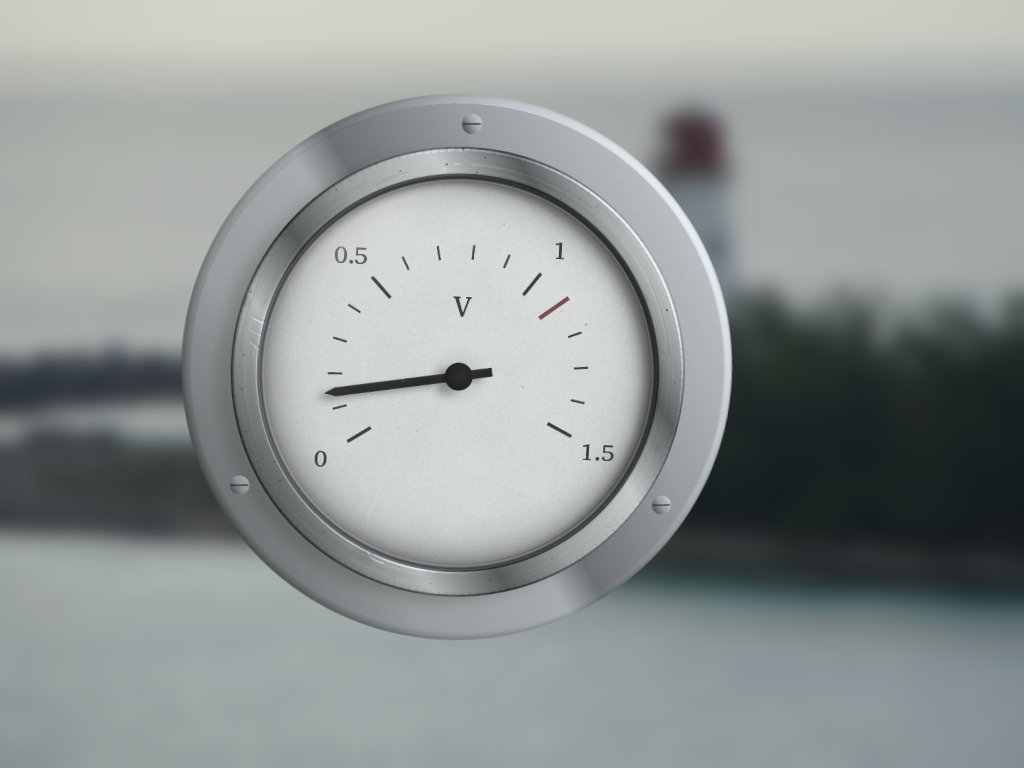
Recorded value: 0.15; V
